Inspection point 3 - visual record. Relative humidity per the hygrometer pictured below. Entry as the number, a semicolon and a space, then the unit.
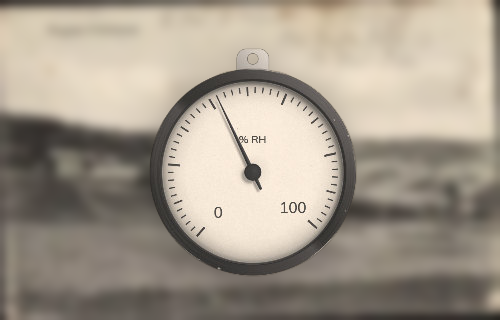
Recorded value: 42; %
